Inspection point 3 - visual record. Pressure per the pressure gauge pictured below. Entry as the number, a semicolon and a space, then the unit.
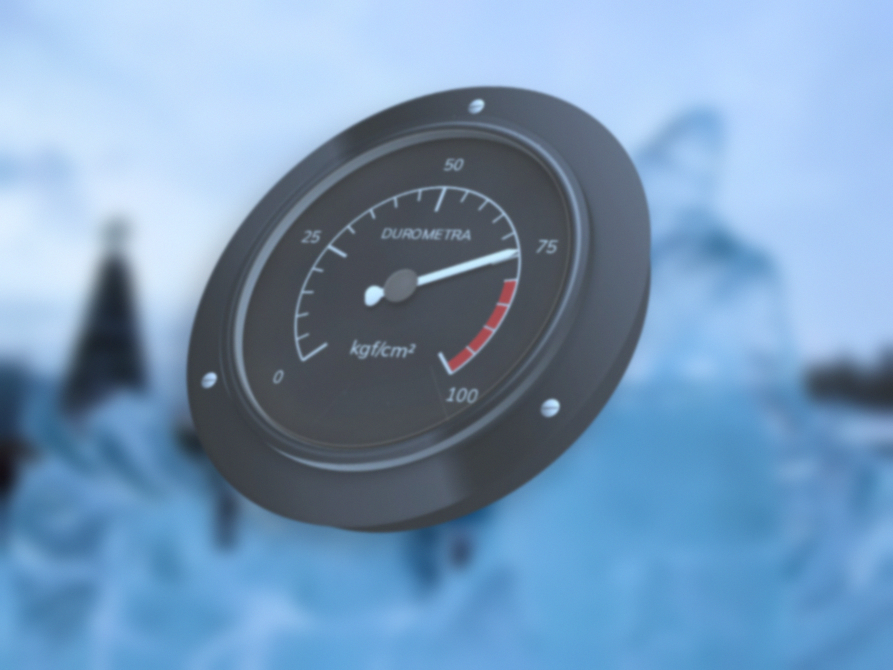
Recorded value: 75; kg/cm²
